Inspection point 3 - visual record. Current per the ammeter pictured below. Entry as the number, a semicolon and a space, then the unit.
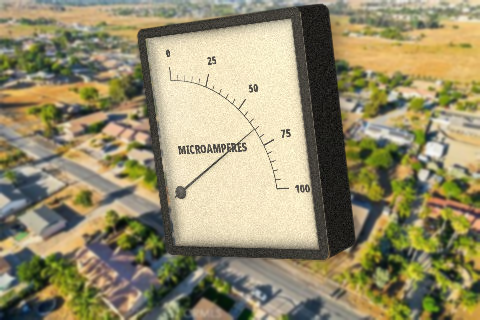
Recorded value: 65; µA
